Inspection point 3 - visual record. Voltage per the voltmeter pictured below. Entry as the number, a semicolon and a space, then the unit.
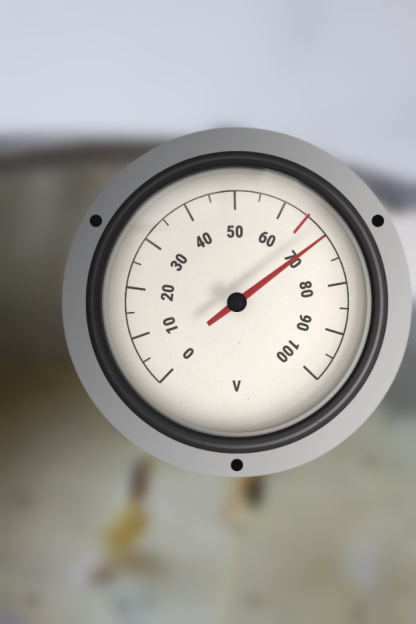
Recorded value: 70; V
